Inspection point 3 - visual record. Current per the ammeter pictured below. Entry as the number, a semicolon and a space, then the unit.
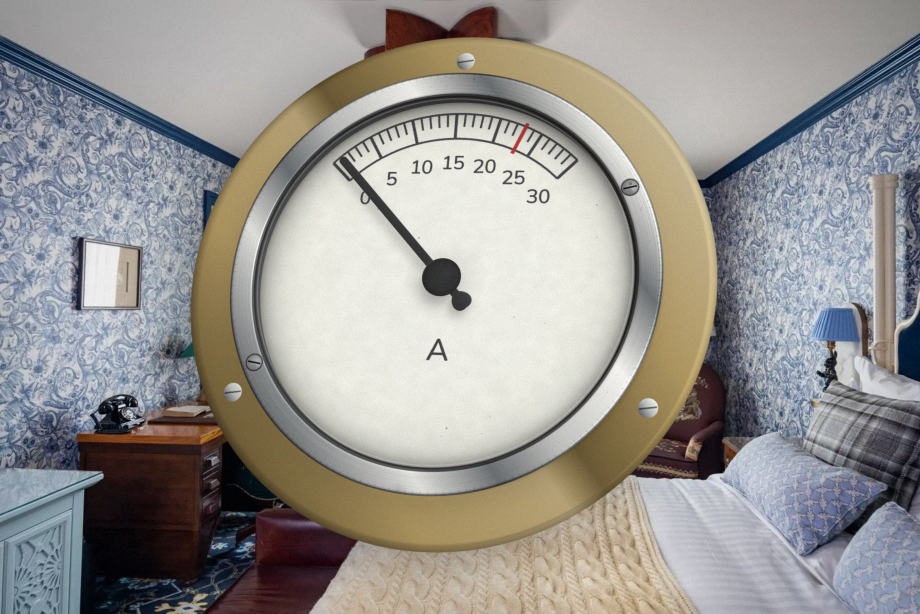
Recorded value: 1; A
